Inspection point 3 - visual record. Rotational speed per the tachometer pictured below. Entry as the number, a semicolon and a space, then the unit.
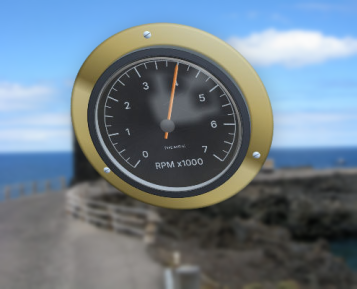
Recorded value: 4000; rpm
